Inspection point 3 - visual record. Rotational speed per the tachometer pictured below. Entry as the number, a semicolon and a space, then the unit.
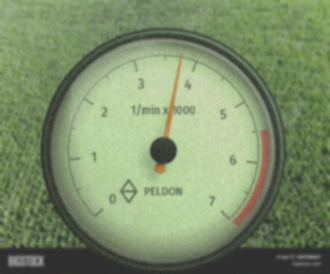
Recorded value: 3750; rpm
